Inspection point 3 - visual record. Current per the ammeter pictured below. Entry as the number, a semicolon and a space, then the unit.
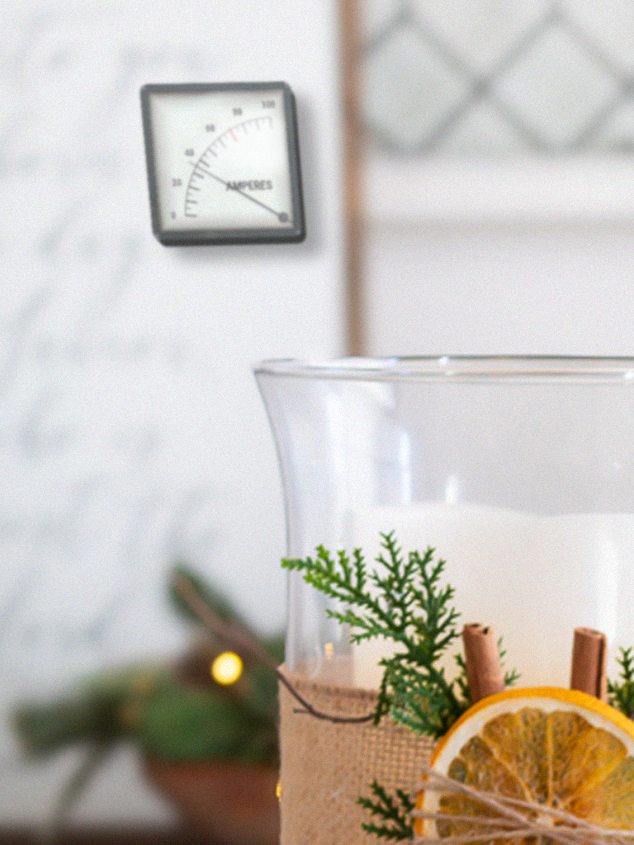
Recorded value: 35; A
